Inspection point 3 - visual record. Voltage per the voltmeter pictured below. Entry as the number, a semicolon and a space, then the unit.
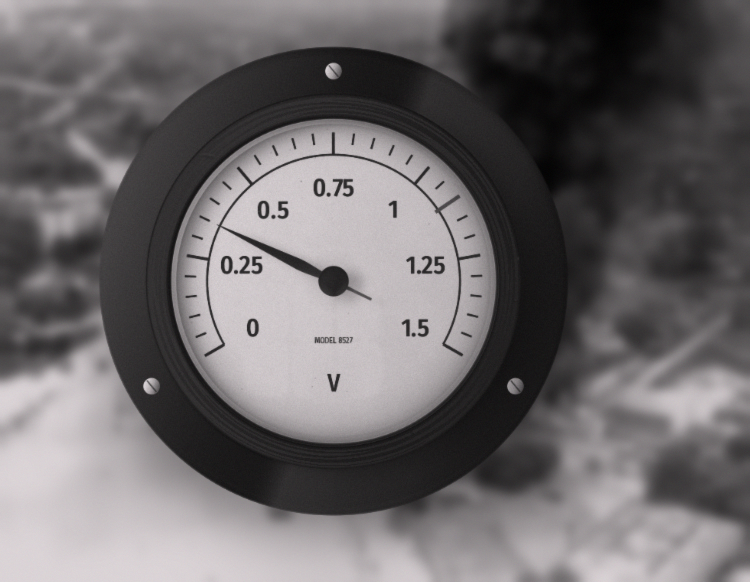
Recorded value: 0.35; V
